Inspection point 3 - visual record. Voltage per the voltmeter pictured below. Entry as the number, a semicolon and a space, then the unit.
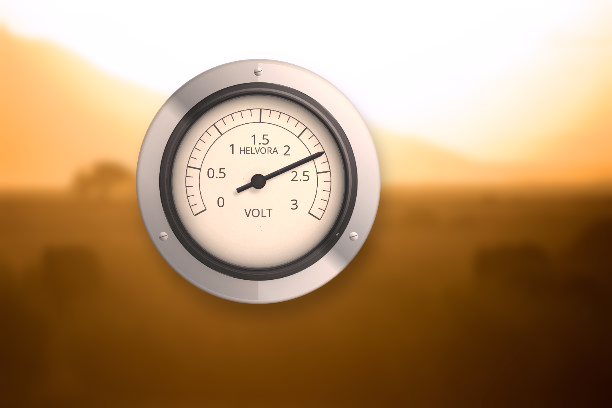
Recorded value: 2.3; V
